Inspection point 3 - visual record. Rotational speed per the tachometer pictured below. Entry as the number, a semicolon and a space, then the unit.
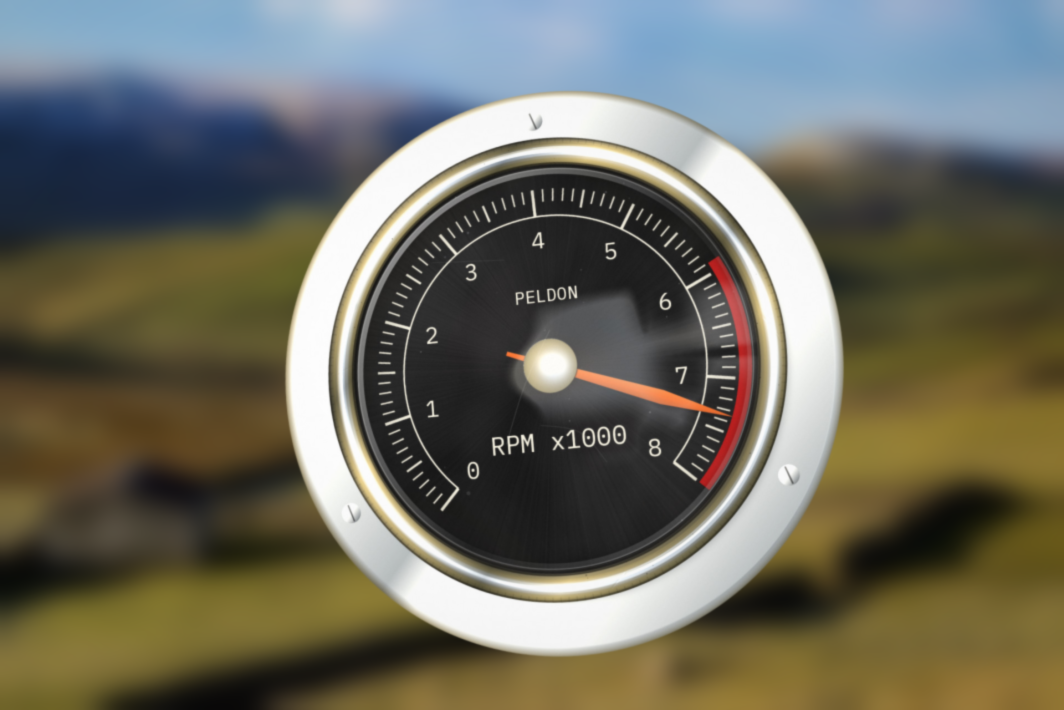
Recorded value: 7350; rpm
